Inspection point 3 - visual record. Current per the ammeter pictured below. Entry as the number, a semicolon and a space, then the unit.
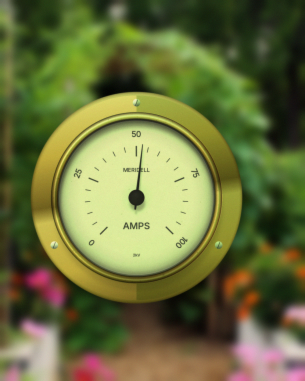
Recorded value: 52.5; A
